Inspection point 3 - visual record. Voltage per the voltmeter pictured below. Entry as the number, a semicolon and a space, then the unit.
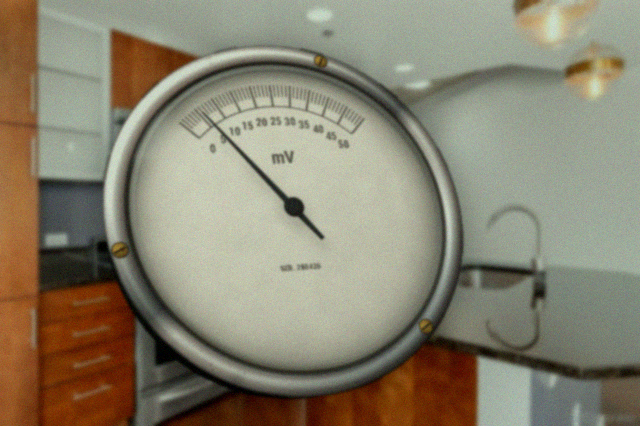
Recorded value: 5; mV
